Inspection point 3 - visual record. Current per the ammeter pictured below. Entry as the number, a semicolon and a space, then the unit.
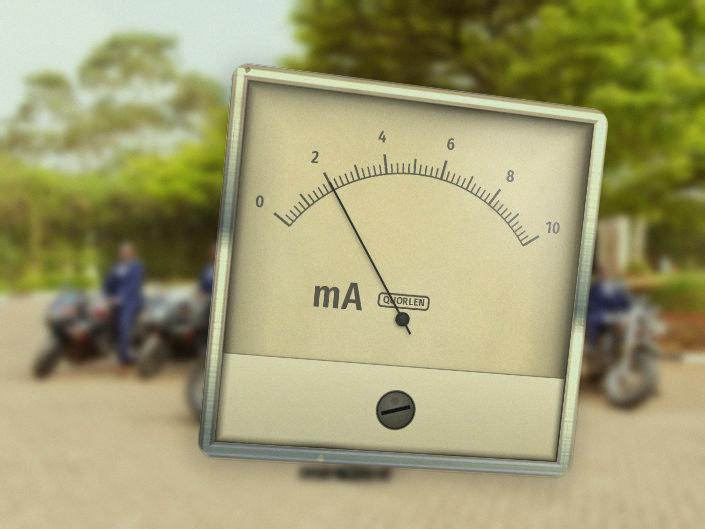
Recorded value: 2; mA
